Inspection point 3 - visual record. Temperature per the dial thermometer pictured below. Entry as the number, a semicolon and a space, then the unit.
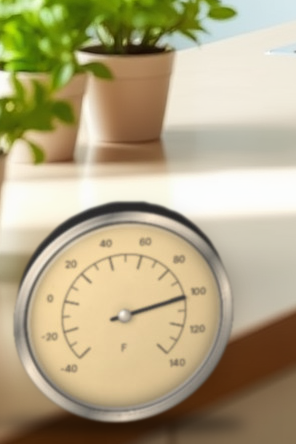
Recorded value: 100; °F
